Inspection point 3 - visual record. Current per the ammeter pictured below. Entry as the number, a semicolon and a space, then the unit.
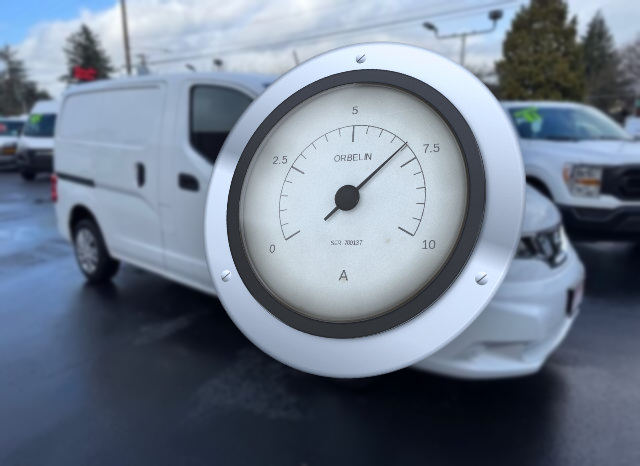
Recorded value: 7; A
